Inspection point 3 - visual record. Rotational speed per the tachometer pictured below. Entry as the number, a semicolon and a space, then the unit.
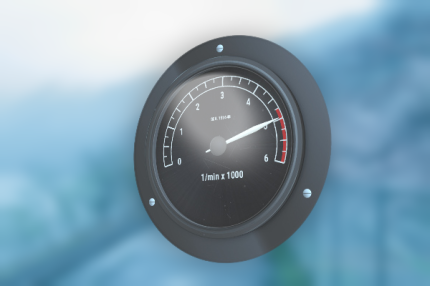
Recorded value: 5000; rpm
